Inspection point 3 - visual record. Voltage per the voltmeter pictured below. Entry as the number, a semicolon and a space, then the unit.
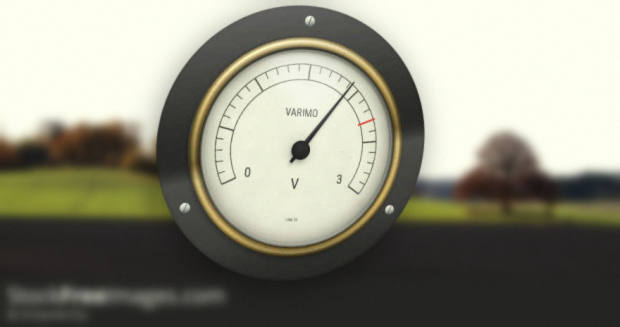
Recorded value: 1.9; V
